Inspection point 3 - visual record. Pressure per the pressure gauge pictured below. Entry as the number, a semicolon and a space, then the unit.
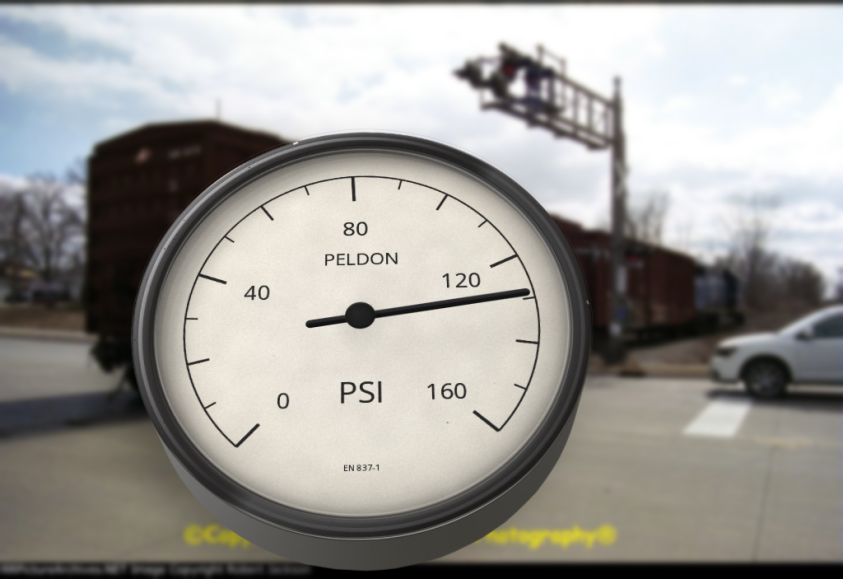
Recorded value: 130; psi
